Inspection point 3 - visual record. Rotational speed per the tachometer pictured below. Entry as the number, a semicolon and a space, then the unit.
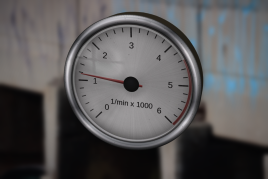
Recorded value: 1200; rpm
